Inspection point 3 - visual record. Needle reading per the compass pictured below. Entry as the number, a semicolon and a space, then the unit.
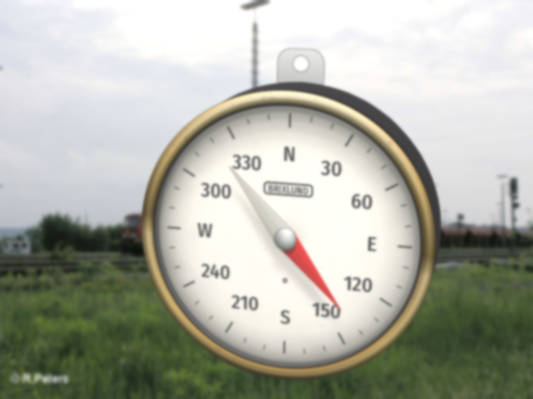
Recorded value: 140; °
